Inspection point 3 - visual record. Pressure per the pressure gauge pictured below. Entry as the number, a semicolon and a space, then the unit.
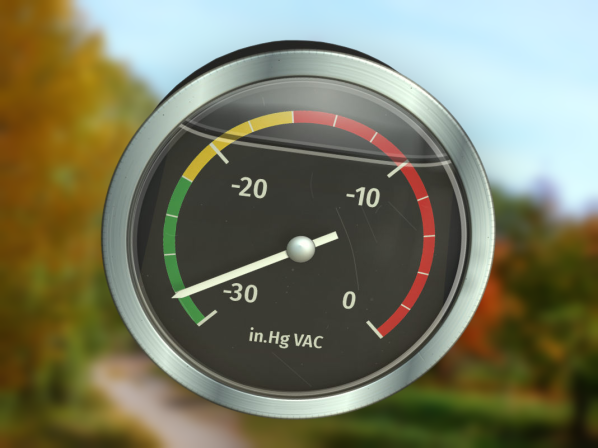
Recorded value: -28; inHg
